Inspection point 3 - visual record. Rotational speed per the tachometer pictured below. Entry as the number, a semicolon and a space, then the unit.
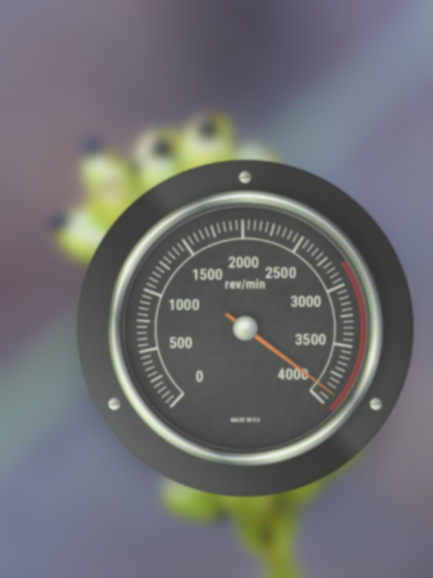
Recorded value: 3900; rpm
